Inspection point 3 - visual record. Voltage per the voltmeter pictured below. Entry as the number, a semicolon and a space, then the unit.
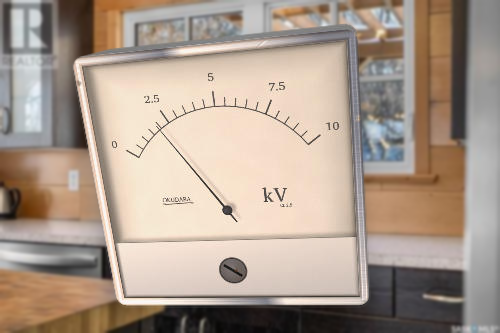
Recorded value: 2; kV
